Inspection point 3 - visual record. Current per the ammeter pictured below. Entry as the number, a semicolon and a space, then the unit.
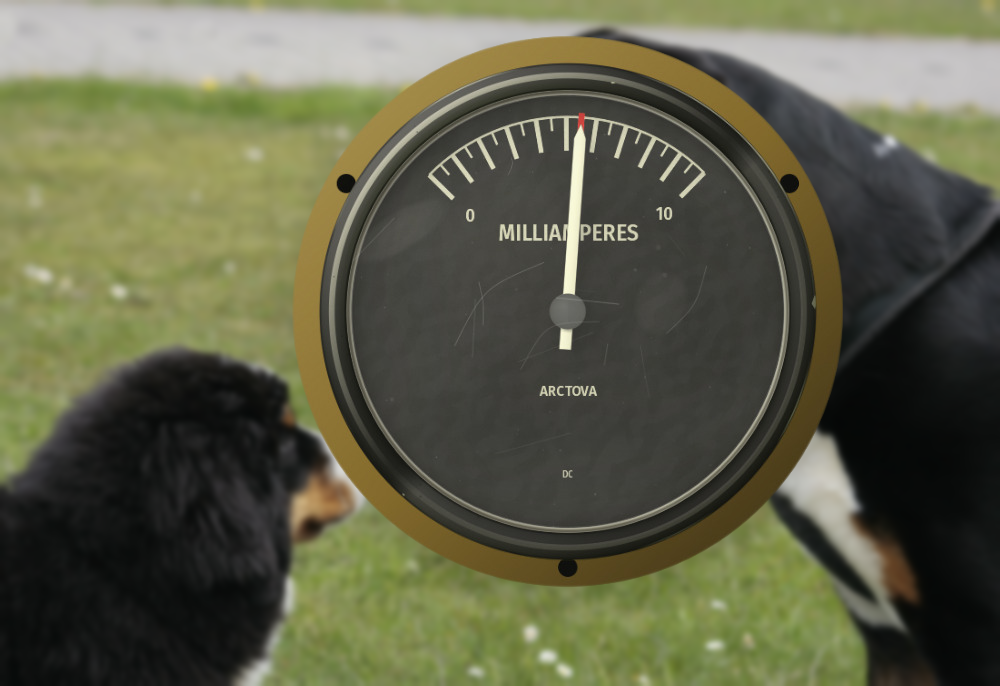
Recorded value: 5.5; mA
